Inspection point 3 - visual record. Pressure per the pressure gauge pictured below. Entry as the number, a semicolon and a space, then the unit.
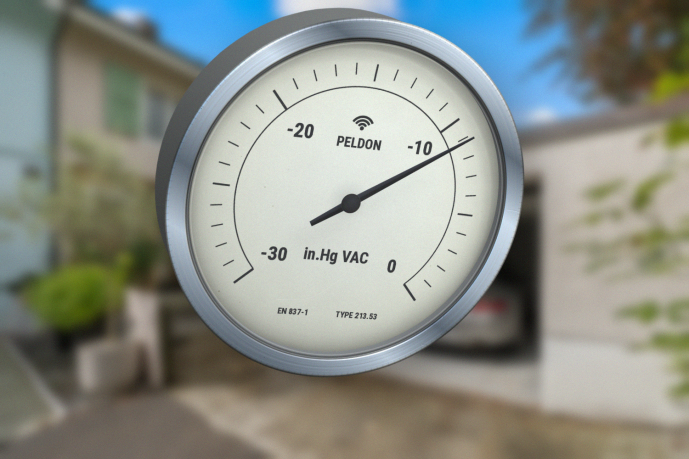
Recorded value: -9; inHg
